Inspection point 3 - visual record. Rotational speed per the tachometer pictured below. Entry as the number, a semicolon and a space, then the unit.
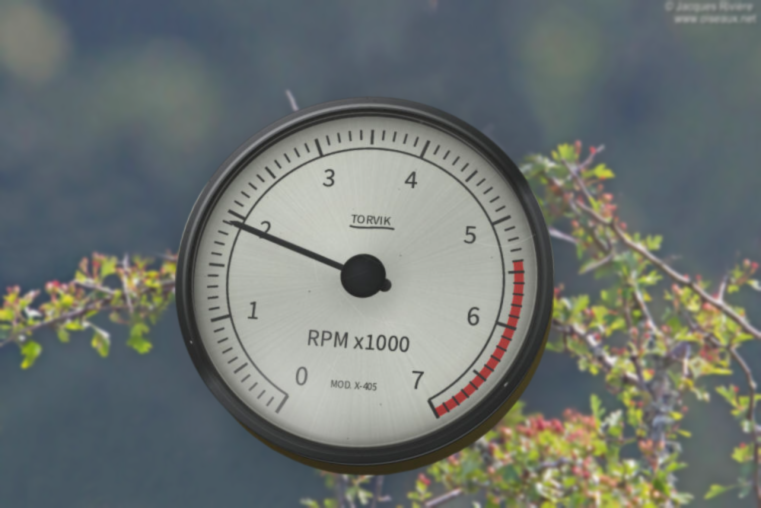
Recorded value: 1900; rpm
